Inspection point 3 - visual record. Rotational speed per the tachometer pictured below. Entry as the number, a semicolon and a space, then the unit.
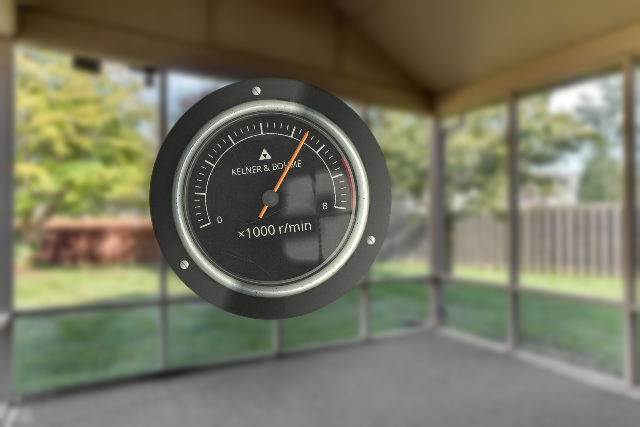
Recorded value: 5400; rpm
